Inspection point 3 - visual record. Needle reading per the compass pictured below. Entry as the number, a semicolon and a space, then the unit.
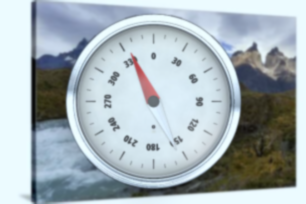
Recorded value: 335; °
